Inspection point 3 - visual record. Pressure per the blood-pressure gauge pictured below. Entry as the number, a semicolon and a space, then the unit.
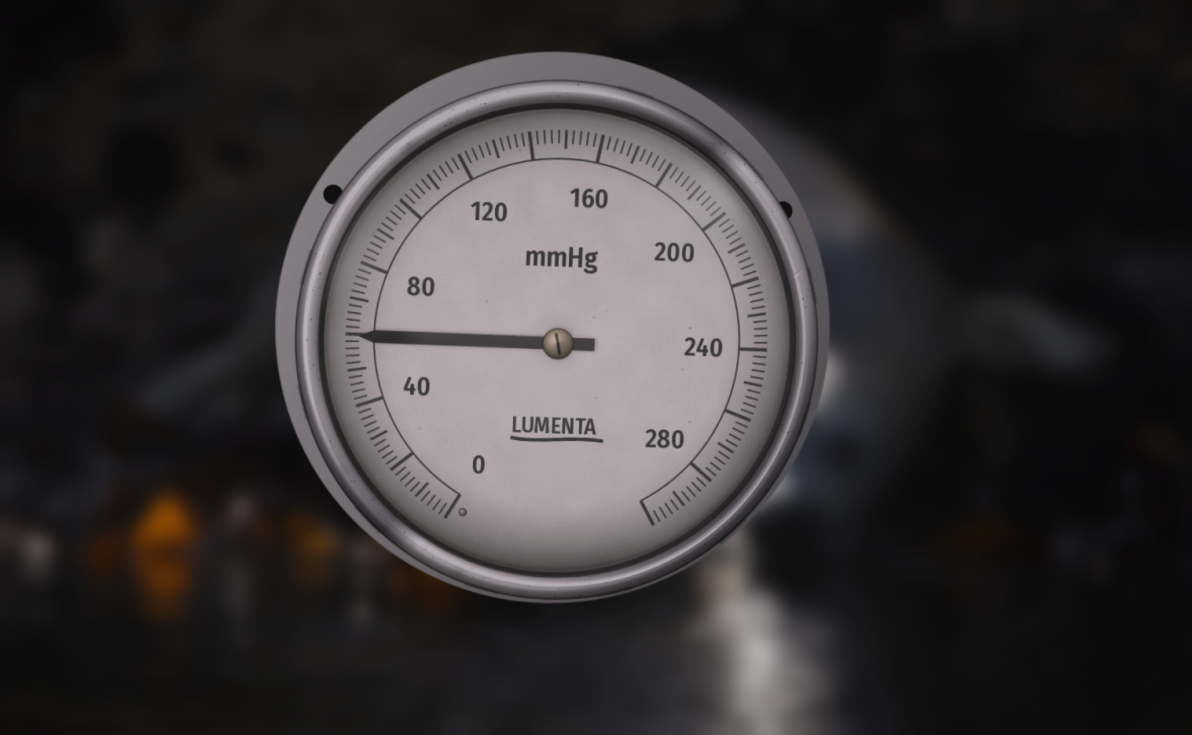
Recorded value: 60; mmHg
